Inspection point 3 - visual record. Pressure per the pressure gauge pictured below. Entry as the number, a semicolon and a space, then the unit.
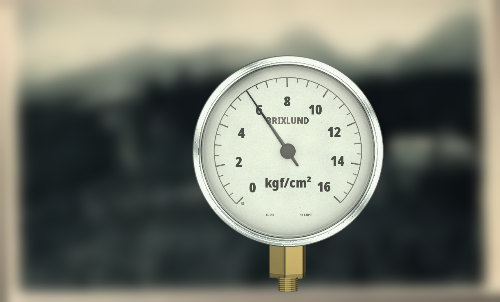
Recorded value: 6; kg/cm²
